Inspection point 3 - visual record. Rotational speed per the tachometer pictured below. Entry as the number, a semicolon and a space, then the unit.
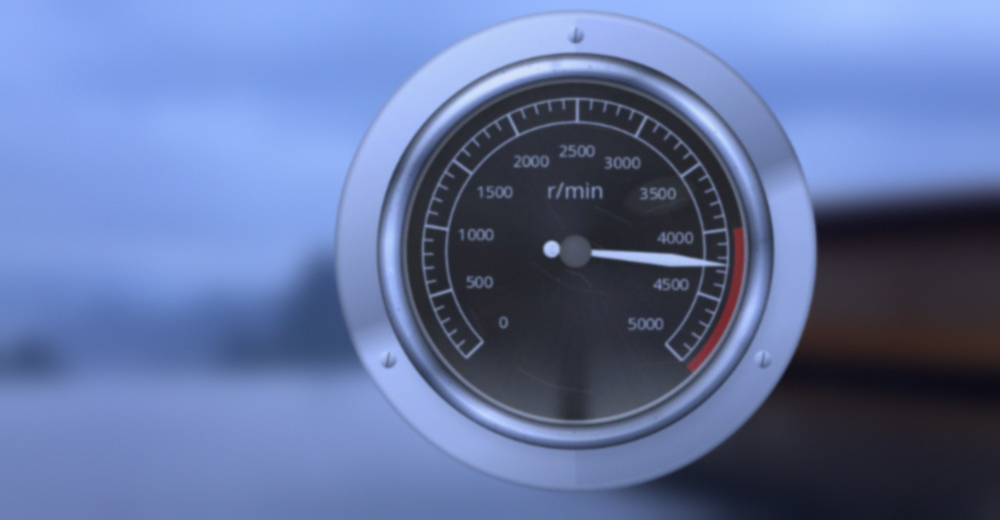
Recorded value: 4250; rpm
